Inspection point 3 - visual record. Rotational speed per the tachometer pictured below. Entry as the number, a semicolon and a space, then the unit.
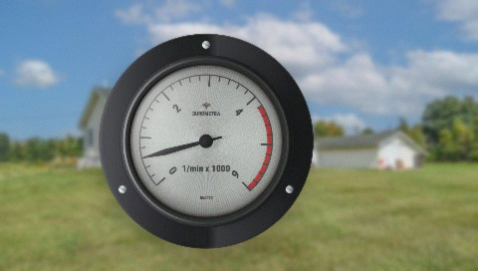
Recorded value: 600; rpm
